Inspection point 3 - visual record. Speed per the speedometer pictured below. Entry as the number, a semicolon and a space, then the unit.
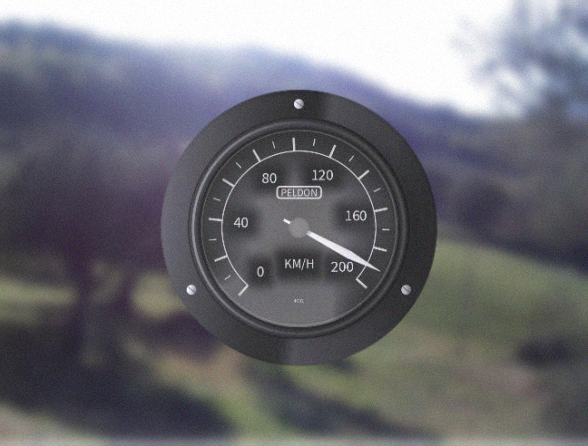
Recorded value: 190; km/h
